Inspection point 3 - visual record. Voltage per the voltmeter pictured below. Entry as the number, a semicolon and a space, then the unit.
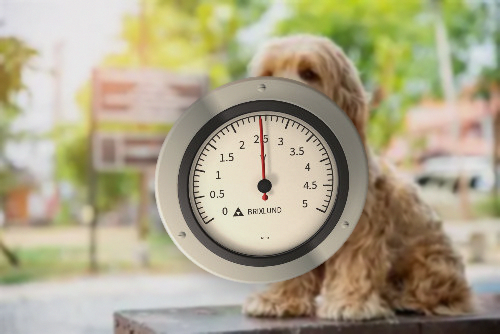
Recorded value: 2.5; V
